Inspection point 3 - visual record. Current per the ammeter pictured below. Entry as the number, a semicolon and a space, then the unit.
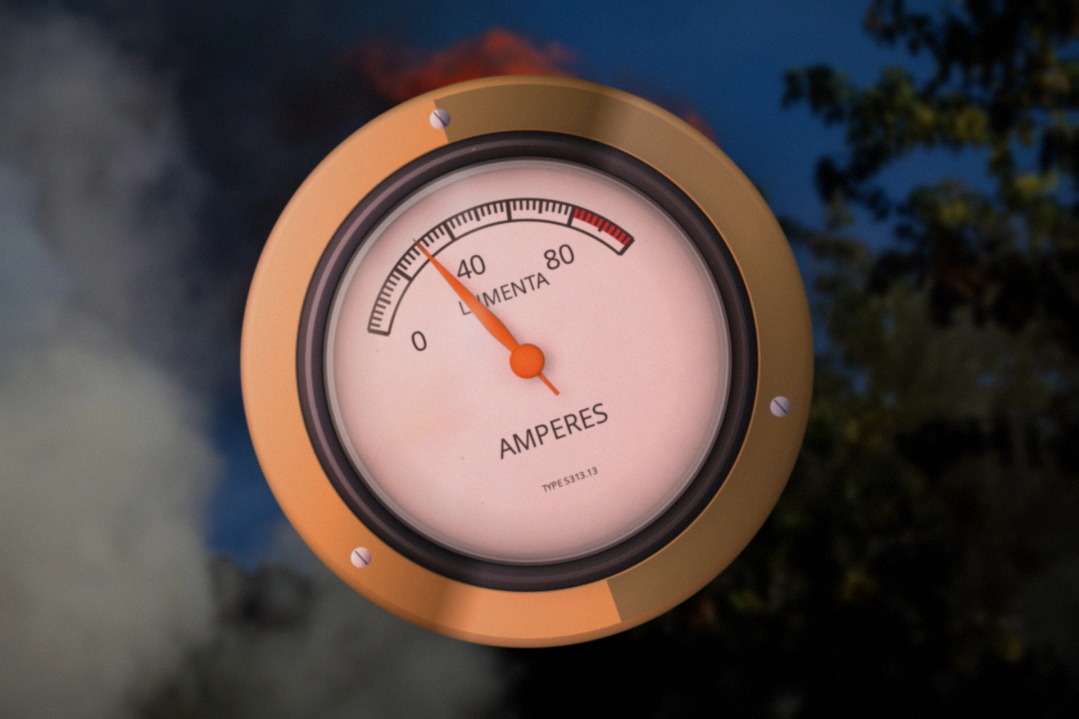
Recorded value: 30; A
